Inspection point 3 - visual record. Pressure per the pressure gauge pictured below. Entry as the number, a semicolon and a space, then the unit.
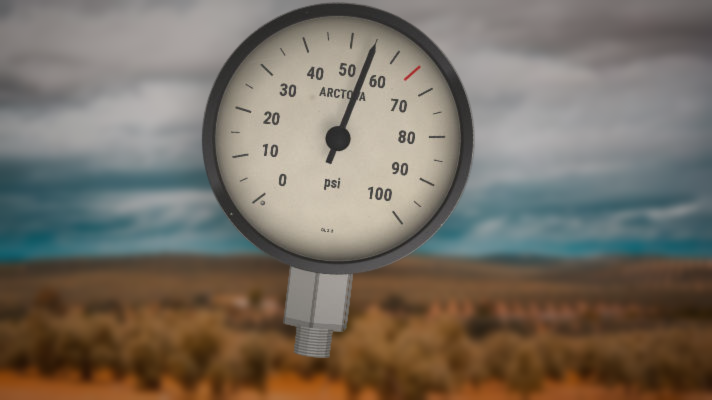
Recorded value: 55; psi
